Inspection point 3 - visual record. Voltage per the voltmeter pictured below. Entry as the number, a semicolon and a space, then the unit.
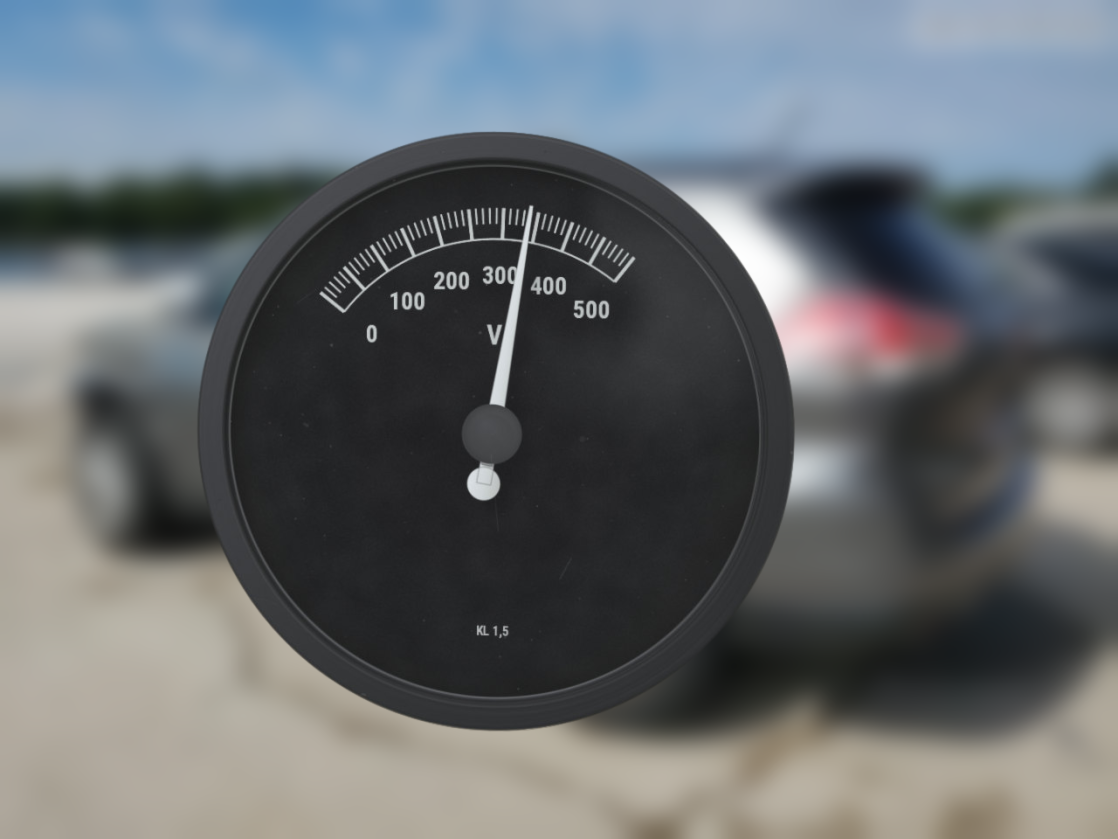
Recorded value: 340; V
